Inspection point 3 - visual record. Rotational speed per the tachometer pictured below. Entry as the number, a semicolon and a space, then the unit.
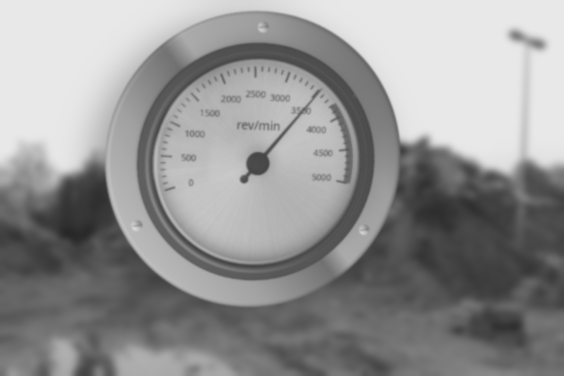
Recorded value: 3500; rpm
